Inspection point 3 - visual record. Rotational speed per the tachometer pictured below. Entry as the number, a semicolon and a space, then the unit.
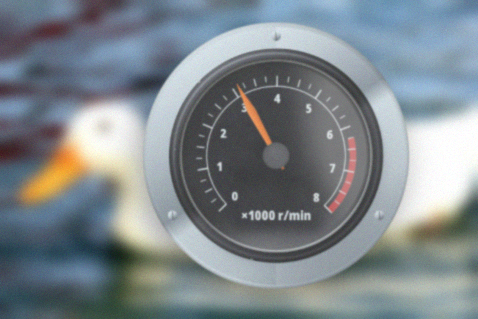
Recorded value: 3125; rpm
